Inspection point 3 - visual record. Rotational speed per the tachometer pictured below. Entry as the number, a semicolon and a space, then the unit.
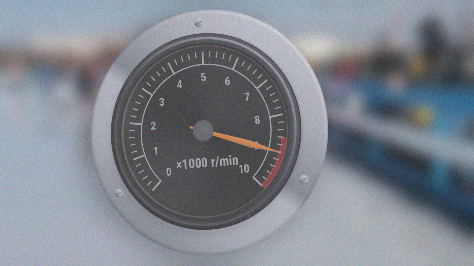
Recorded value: 9000; rpm
